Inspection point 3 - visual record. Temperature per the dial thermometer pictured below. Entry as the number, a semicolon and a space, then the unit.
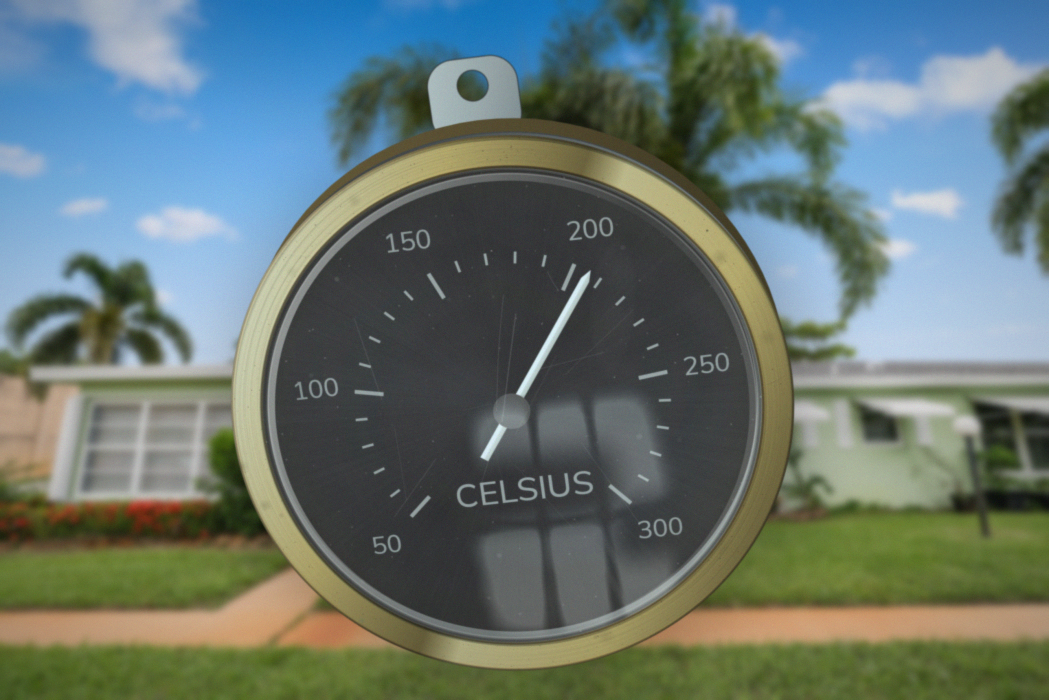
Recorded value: 205; °C
